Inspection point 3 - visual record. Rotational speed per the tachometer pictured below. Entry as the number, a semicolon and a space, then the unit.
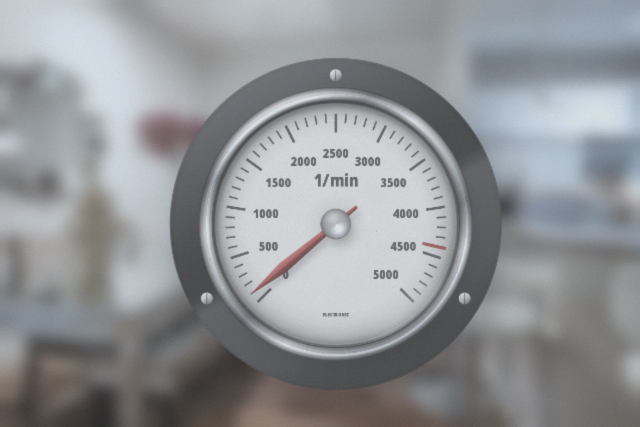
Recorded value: 100; rpm
